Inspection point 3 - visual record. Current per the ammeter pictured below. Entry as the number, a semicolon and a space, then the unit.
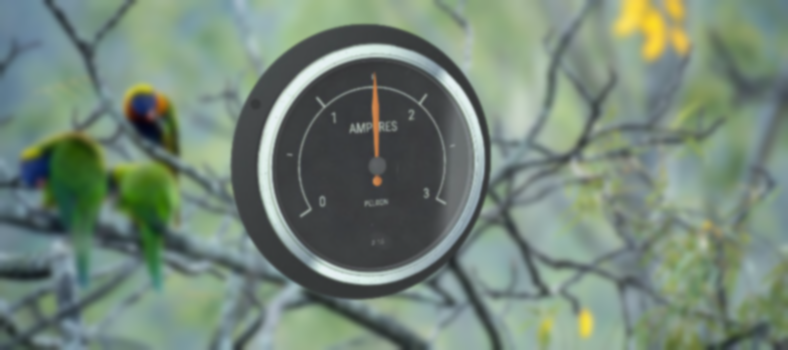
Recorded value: 1.5; A
